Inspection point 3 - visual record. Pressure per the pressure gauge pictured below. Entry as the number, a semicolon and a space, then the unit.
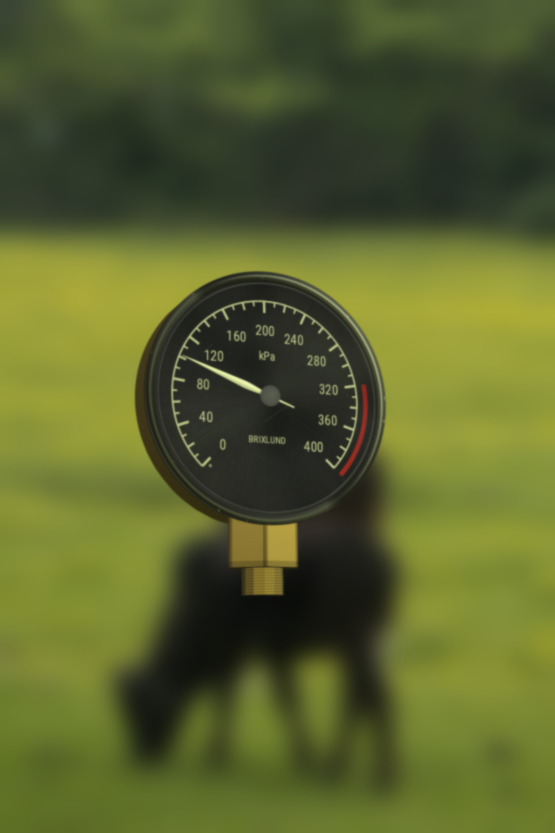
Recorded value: 100; kPa
